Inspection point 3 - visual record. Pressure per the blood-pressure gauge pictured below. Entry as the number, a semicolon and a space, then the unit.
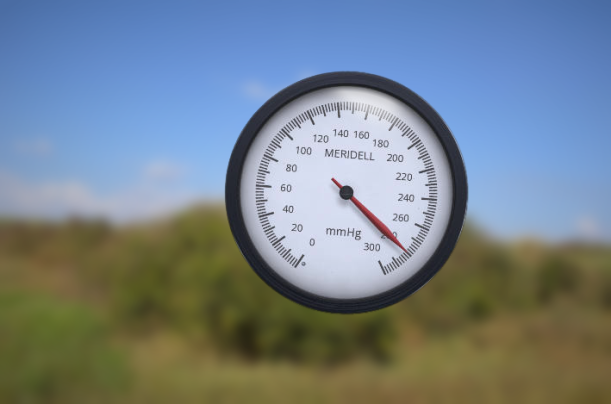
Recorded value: 280; mmHg
